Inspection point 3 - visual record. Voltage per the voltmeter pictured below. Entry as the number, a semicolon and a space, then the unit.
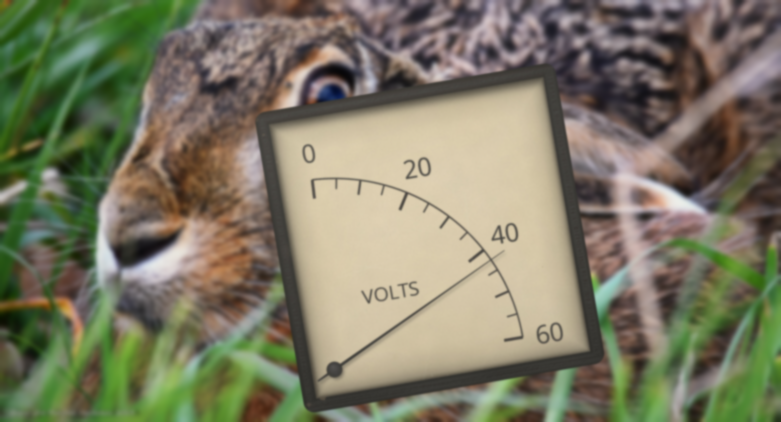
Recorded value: 42.5; V
